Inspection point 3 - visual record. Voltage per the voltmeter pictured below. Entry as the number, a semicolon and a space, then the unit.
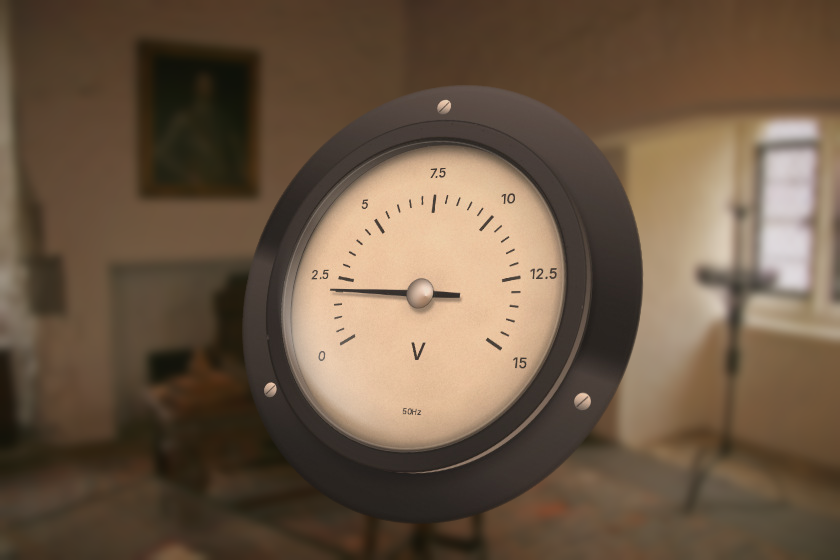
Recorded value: 2; V
